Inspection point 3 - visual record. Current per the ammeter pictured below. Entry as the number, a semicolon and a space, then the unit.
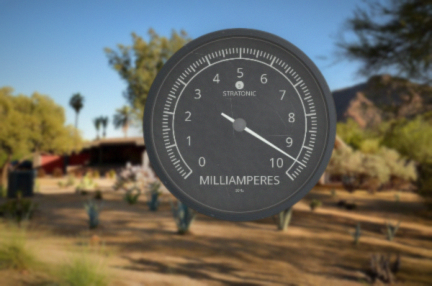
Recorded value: 9.5; mA
